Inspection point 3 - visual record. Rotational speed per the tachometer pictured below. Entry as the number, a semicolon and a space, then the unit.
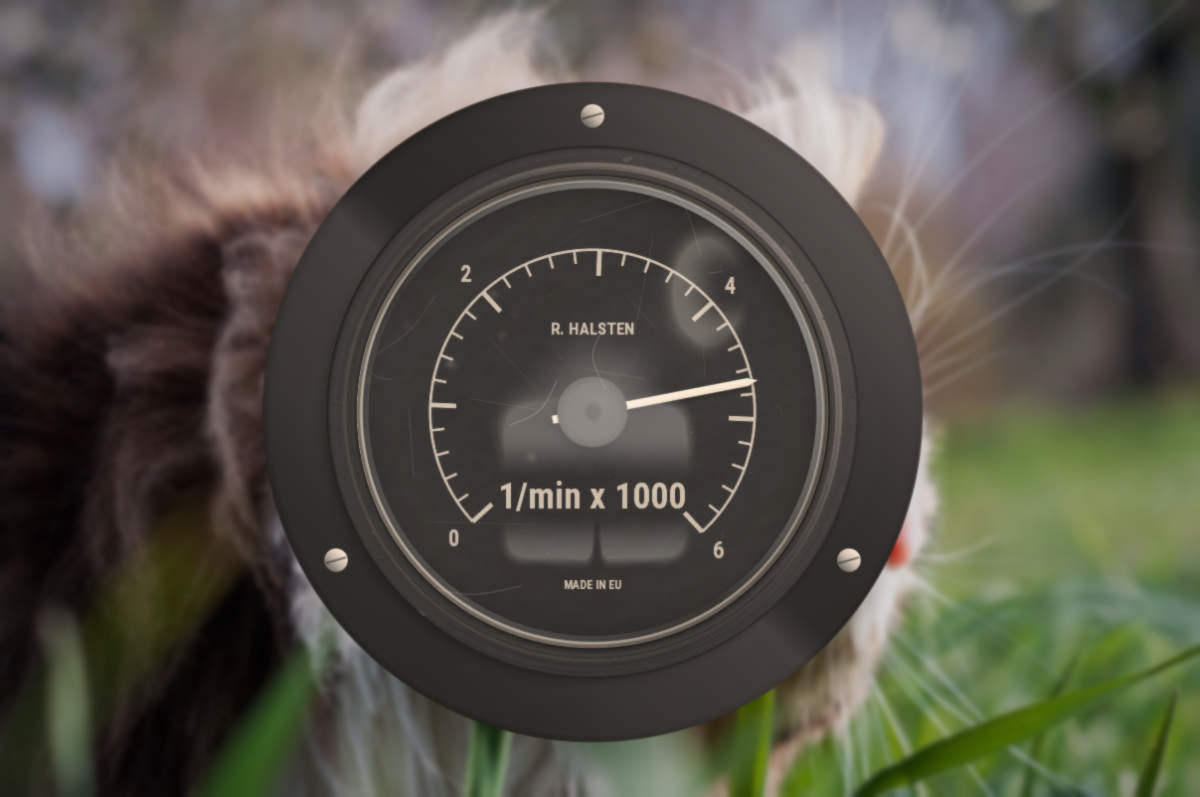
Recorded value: 4700; rpm
